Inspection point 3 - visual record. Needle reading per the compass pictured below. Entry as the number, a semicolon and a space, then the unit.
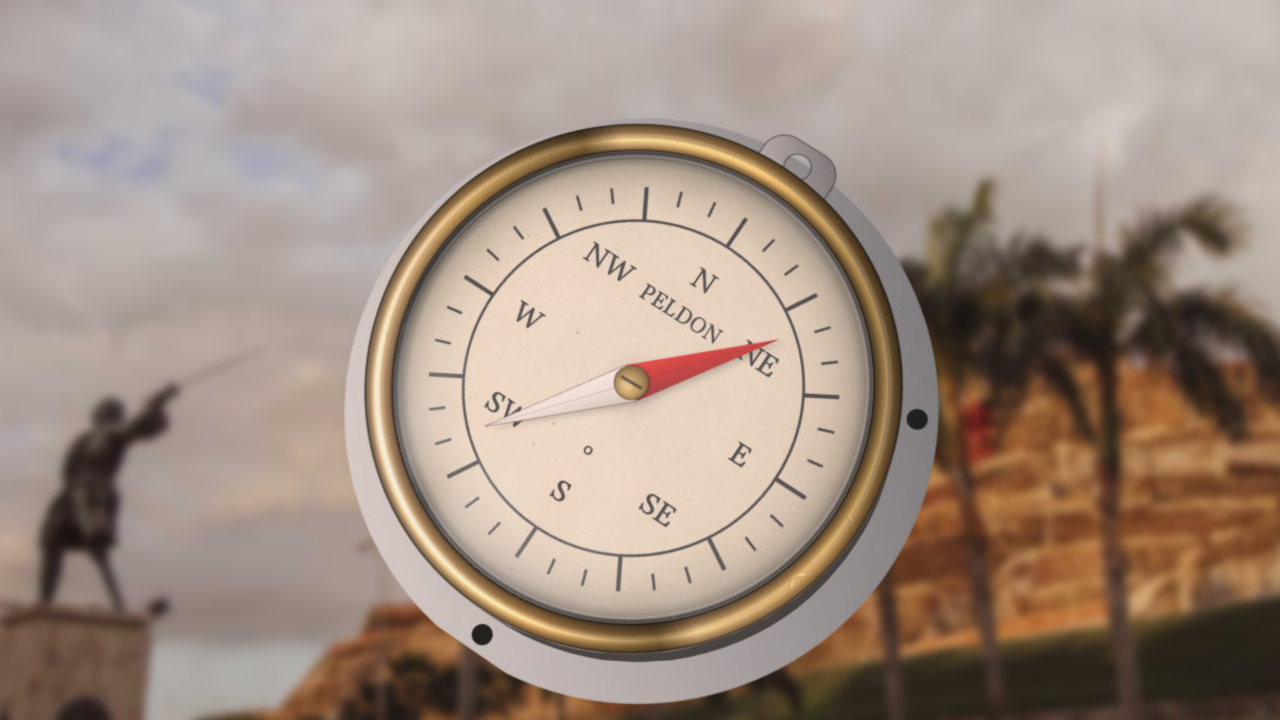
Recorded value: 40; °
